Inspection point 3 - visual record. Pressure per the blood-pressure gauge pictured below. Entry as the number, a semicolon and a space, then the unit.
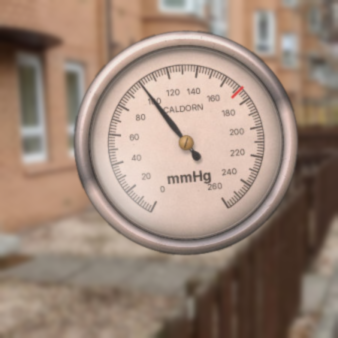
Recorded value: 100; mmHg
